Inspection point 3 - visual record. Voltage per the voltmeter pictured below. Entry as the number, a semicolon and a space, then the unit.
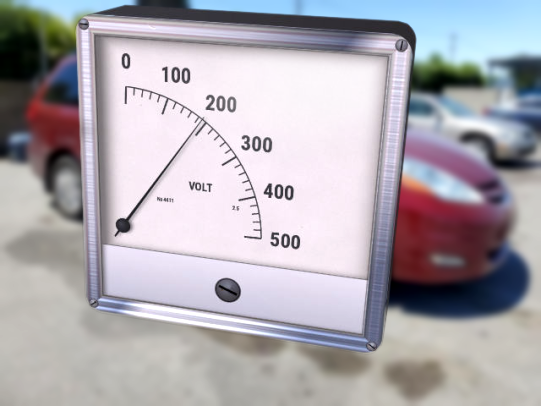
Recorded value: 190; V
